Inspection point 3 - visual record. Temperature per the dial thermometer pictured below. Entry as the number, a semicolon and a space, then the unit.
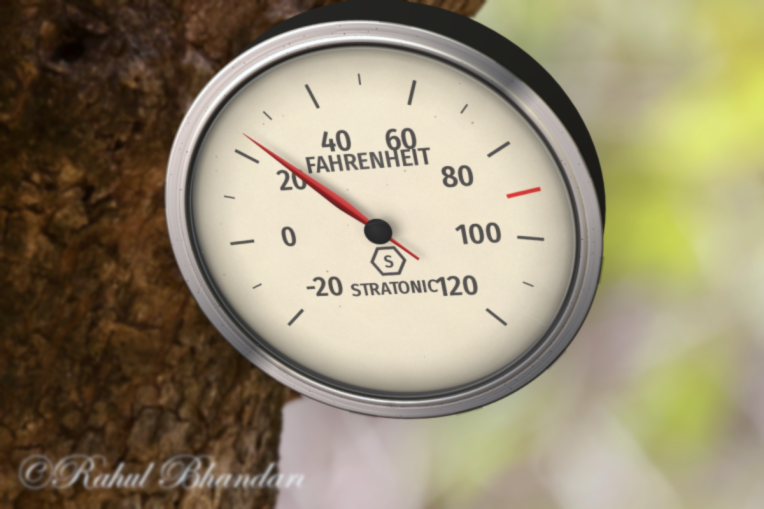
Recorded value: 25; °F
